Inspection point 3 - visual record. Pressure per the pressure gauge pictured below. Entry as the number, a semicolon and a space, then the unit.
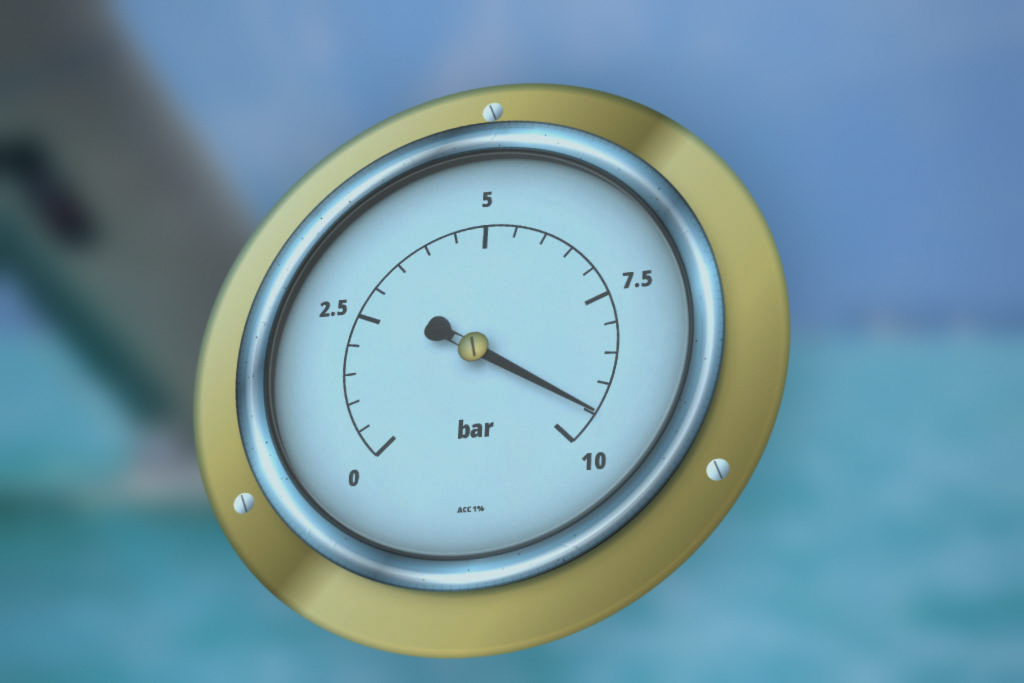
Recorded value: 9.5; bar
